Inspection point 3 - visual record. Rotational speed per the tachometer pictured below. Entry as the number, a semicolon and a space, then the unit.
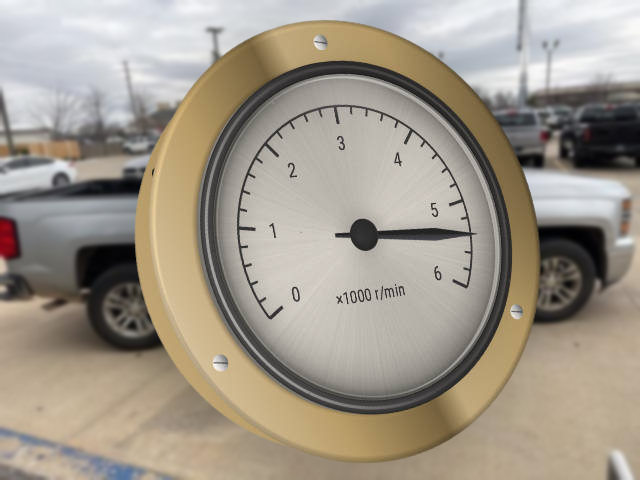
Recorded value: 5400; rpm
